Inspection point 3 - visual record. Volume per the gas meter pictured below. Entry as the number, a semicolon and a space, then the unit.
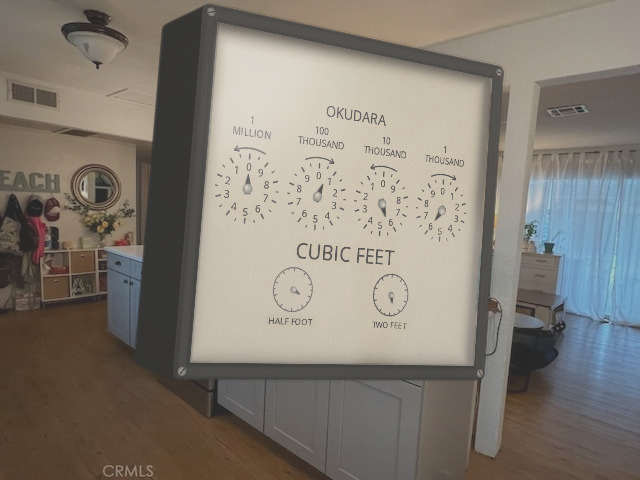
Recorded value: 5600; ft³
